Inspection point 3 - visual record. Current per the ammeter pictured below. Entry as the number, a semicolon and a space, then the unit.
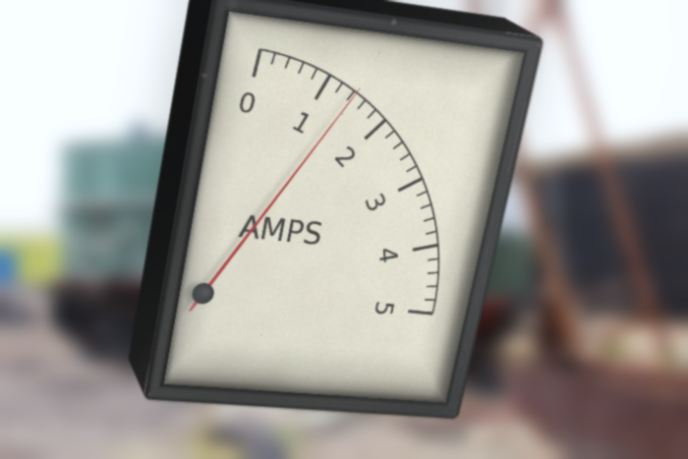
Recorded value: 1.4; A
